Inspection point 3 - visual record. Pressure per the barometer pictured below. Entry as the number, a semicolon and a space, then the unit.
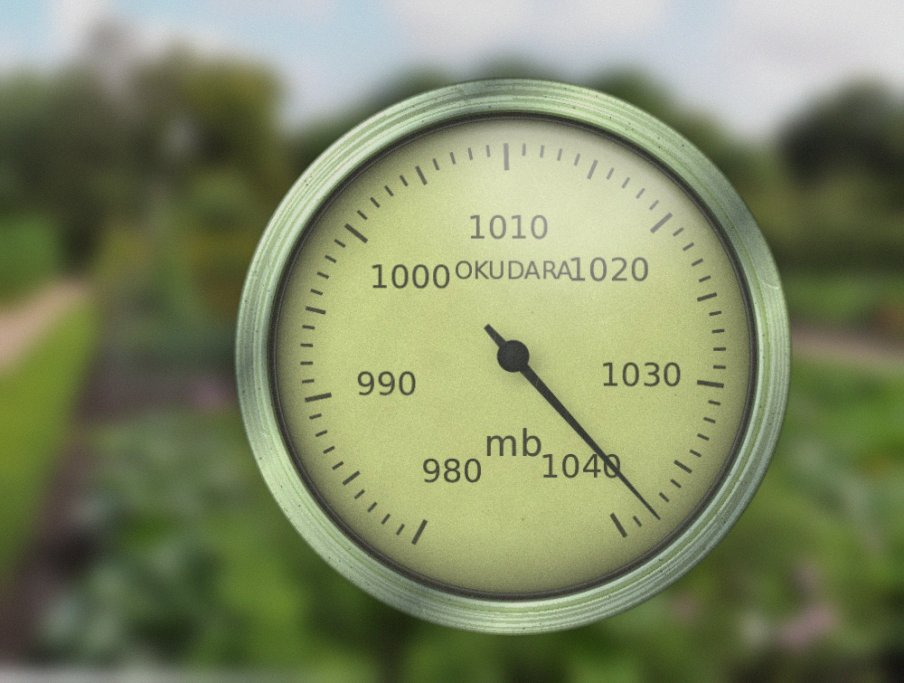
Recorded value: 1038; mbar
